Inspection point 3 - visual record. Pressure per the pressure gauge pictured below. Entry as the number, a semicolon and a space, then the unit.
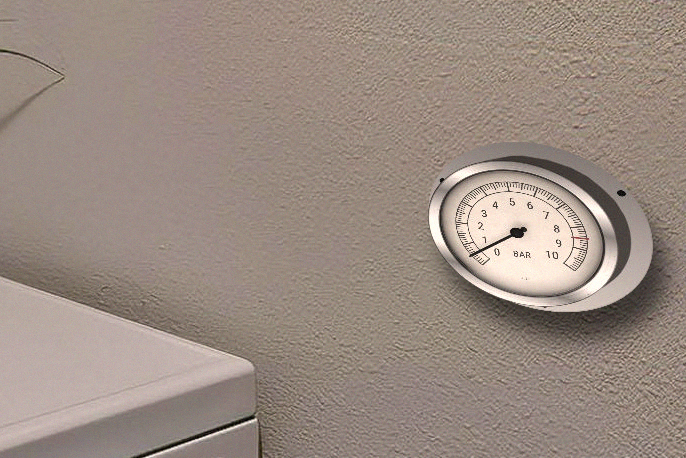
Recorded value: 0.5; bar
